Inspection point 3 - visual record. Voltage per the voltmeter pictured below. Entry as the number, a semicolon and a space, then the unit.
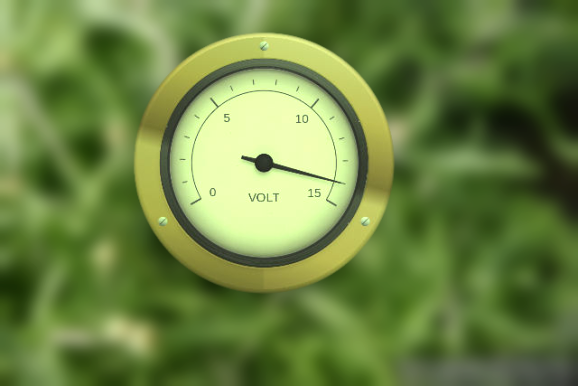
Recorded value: 14; V
